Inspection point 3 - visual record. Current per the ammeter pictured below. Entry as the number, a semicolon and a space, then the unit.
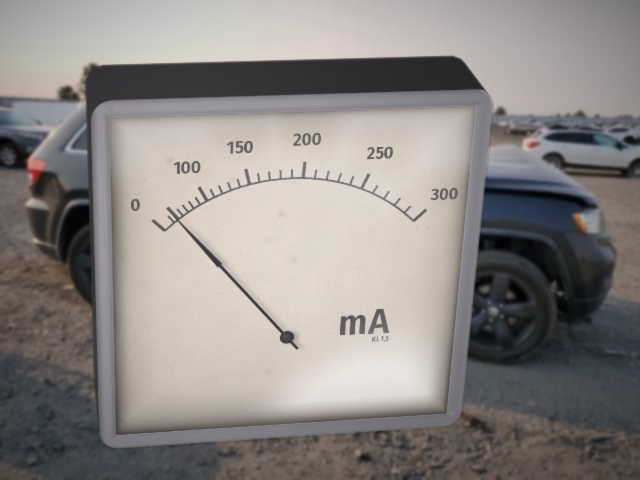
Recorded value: 50; mA
